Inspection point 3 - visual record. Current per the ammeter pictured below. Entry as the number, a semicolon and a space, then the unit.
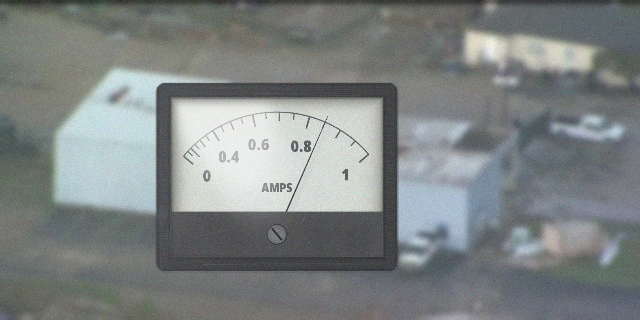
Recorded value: 0.85; A
